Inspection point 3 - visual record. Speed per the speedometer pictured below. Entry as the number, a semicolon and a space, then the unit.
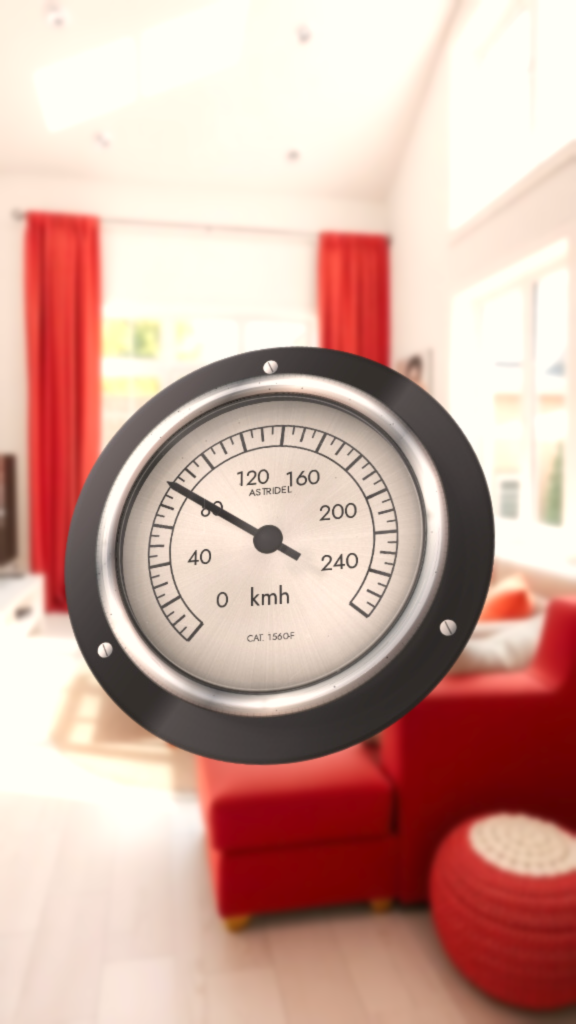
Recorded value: 80; km/h
